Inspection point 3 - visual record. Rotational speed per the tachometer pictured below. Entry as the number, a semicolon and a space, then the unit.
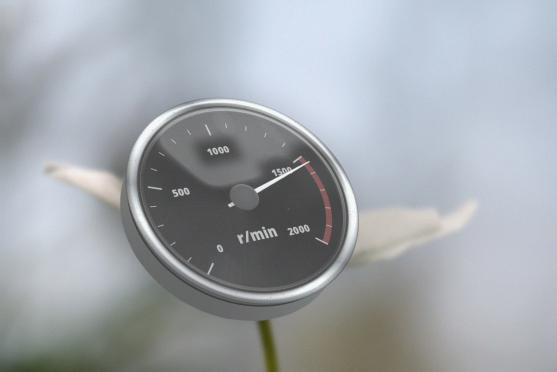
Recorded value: 1550; rpm
